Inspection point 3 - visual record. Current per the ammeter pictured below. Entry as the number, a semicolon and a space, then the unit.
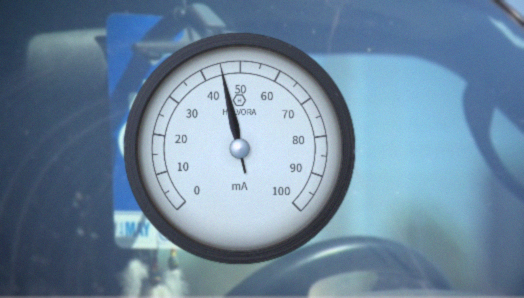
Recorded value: 45; mA
